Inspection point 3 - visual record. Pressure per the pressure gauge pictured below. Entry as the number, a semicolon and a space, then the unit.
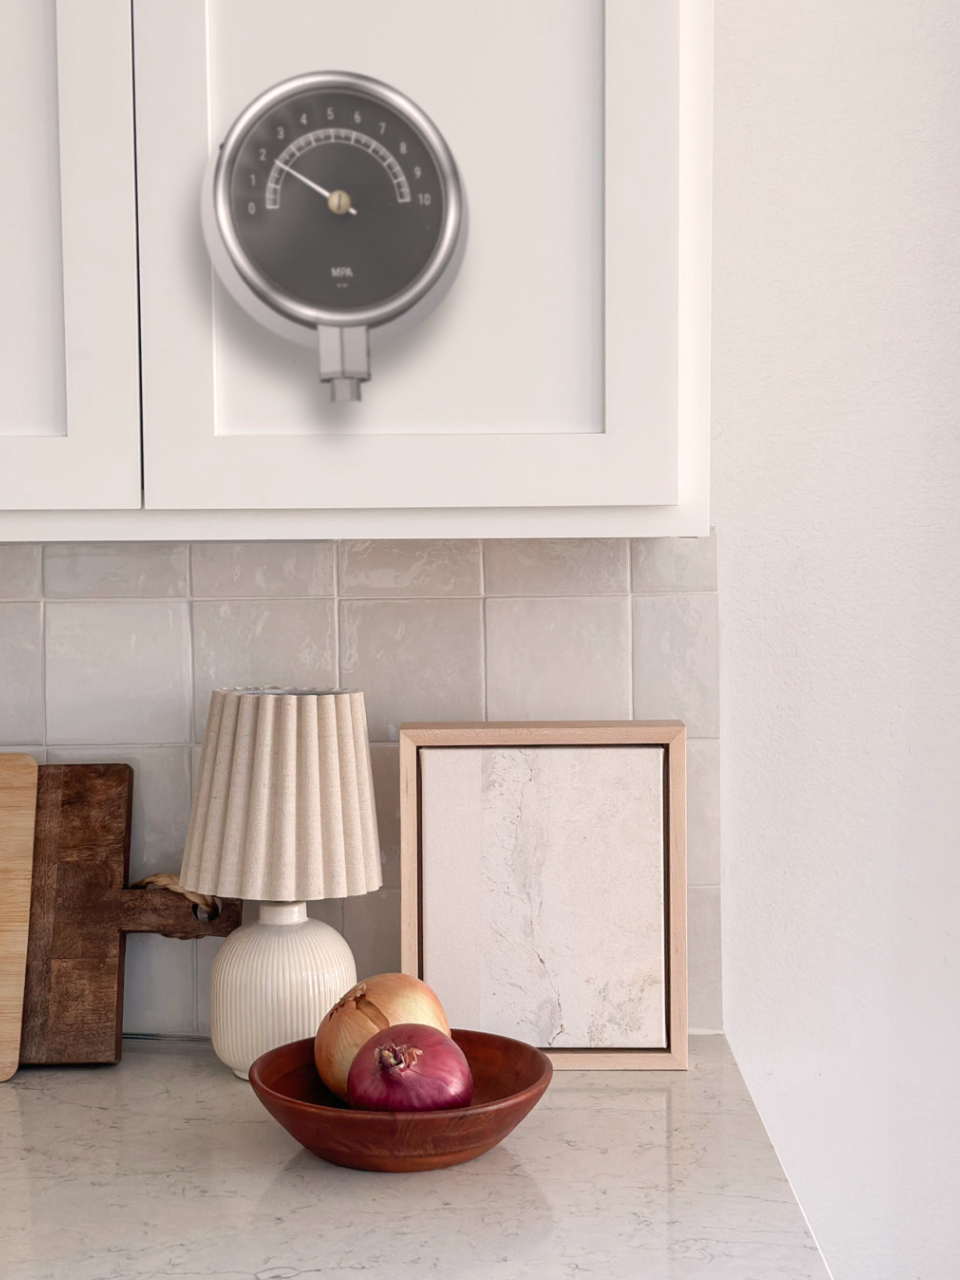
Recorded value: 2; MPa
